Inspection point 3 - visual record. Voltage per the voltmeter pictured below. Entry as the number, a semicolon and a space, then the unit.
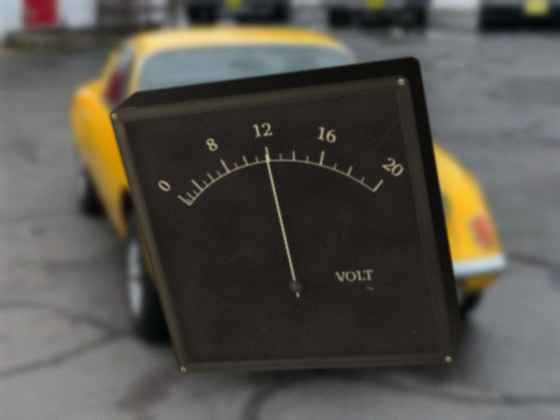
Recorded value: 12; V
